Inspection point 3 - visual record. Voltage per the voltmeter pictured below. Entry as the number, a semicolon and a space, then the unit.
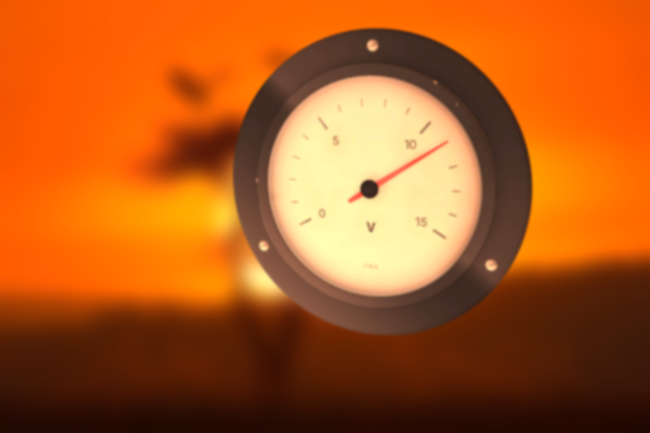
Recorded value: 11; V
